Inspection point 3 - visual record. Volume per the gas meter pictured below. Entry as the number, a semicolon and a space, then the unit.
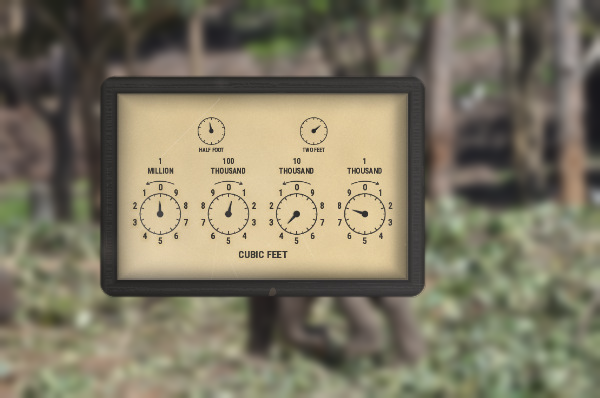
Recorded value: 3800; ft³
